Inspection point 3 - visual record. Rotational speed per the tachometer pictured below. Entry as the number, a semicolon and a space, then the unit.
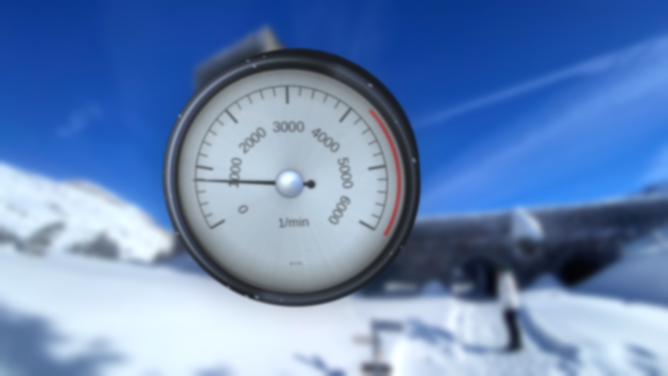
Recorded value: 800; rpm
